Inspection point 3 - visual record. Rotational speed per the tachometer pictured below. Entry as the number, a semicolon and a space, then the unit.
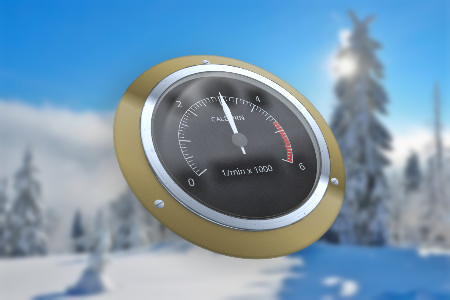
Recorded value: 3000; rpm
